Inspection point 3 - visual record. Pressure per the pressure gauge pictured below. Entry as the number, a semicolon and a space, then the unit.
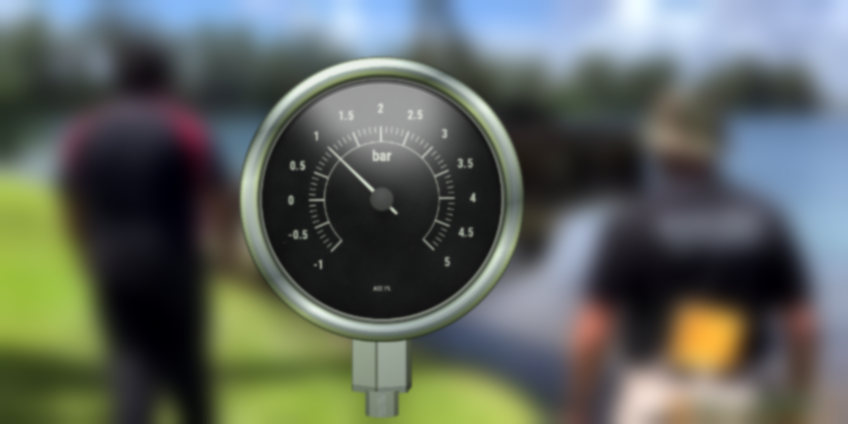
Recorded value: 1; bar
